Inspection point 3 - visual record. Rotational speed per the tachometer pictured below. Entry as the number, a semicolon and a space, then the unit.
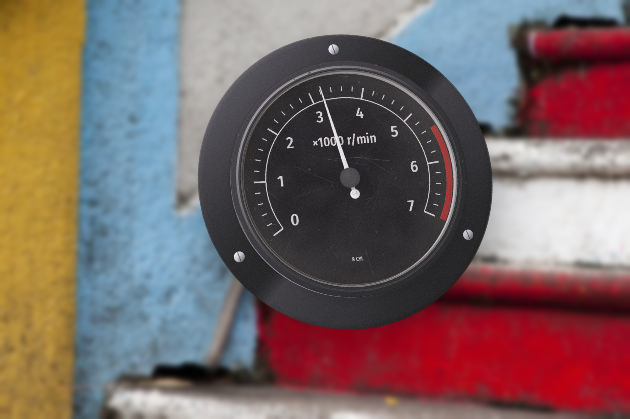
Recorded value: 3200; rpm
